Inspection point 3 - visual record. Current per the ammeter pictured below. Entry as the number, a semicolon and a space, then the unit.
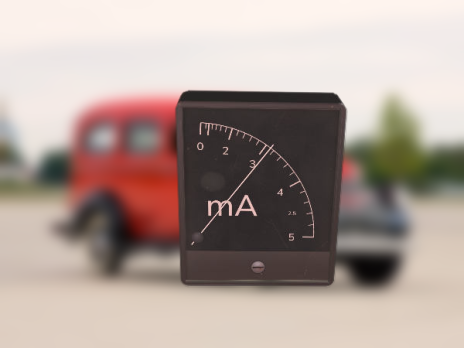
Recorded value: 3.1; mA
